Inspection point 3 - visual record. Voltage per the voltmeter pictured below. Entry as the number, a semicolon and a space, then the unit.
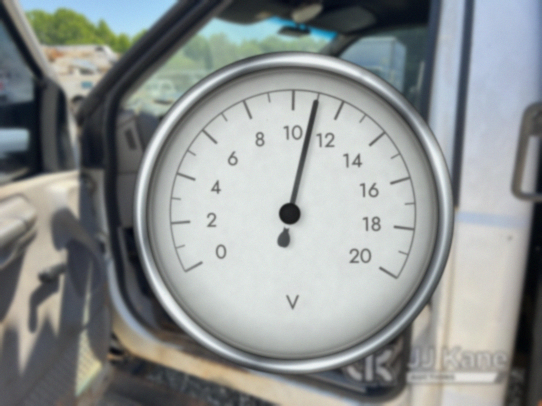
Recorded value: 11; V
